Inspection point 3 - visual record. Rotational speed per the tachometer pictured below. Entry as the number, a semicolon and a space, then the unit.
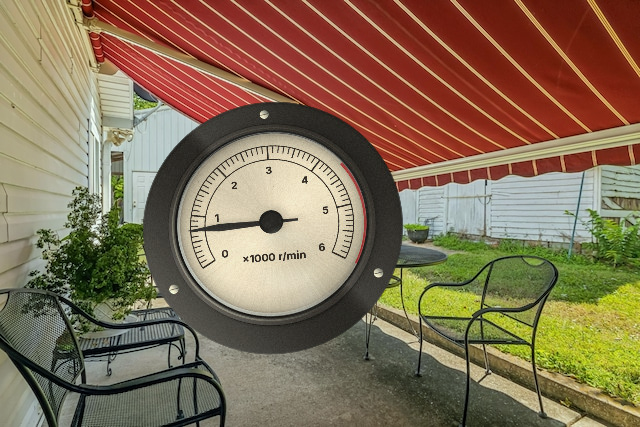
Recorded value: 700; rpm
